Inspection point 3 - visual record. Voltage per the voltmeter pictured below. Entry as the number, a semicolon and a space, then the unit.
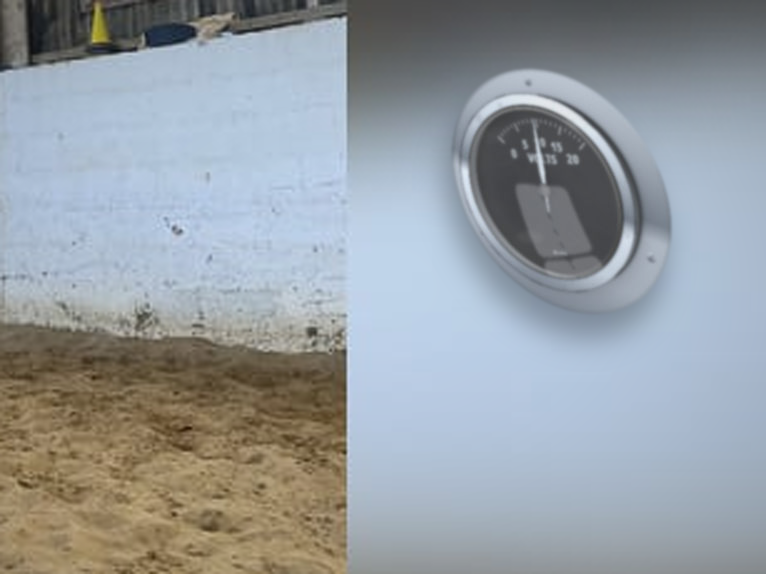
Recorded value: 10; V
